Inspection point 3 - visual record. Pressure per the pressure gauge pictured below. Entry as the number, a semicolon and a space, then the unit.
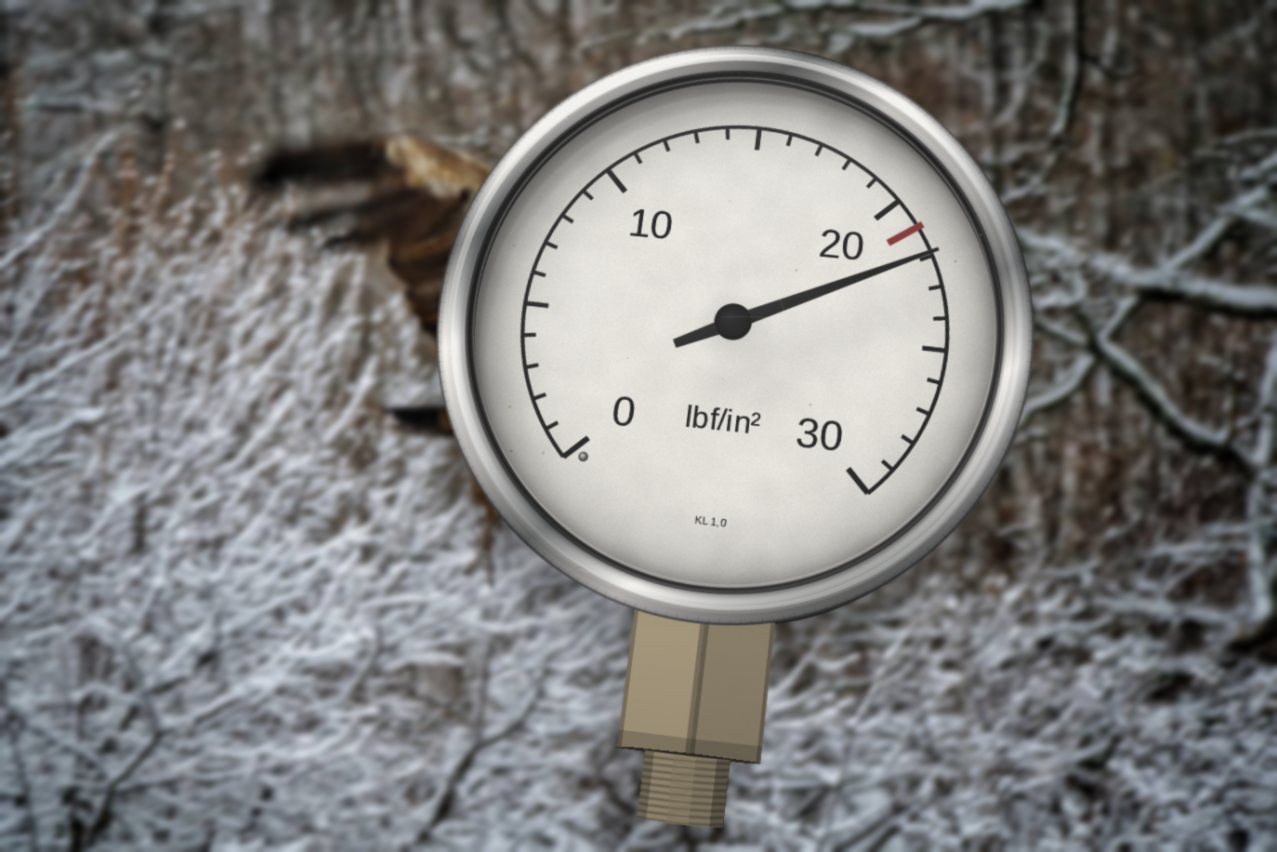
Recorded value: 22; psi
